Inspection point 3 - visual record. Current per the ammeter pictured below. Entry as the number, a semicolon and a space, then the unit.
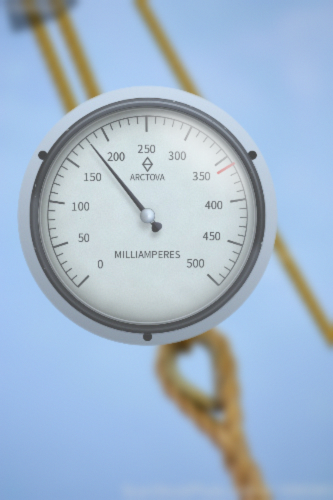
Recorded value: 180; mA
